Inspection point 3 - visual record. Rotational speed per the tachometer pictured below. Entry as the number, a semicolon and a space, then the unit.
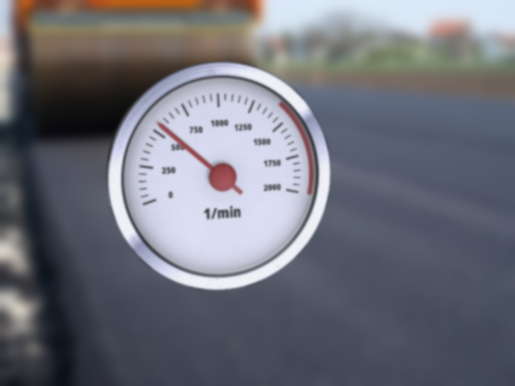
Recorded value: 550; rpm
